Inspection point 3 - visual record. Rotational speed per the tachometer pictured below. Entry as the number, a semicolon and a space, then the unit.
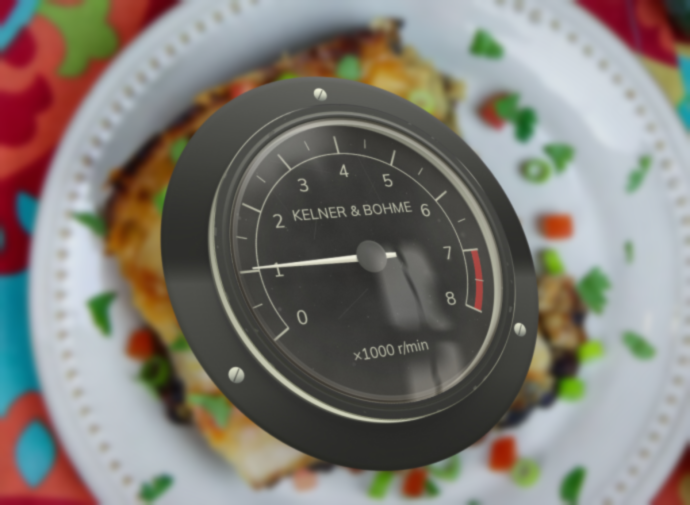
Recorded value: 1000; rpm
